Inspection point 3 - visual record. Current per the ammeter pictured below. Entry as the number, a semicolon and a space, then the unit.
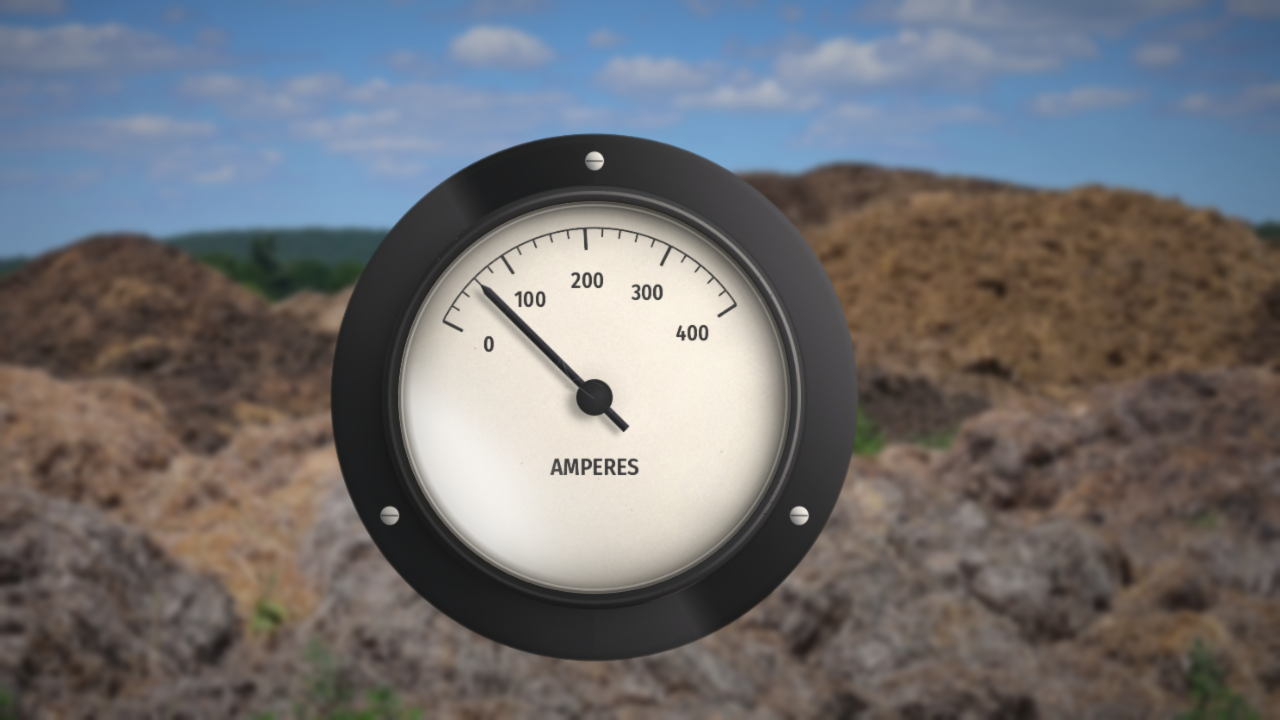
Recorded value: 60; A
